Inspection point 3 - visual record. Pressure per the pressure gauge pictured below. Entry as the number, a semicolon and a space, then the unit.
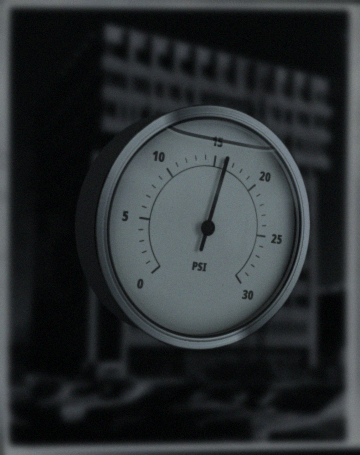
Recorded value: 16; psi
